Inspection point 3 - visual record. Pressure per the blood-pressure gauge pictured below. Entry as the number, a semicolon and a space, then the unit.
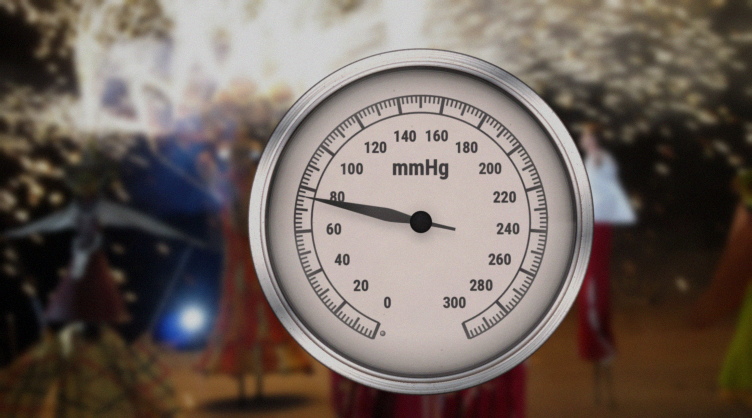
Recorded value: 76; mmHg
